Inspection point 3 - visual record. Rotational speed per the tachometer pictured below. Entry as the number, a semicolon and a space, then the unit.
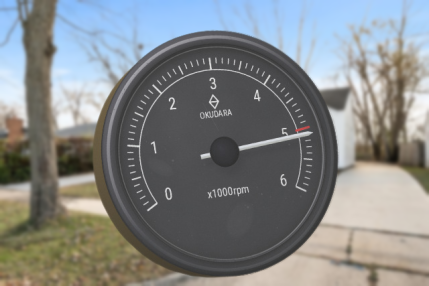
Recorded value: 5100; rpm
